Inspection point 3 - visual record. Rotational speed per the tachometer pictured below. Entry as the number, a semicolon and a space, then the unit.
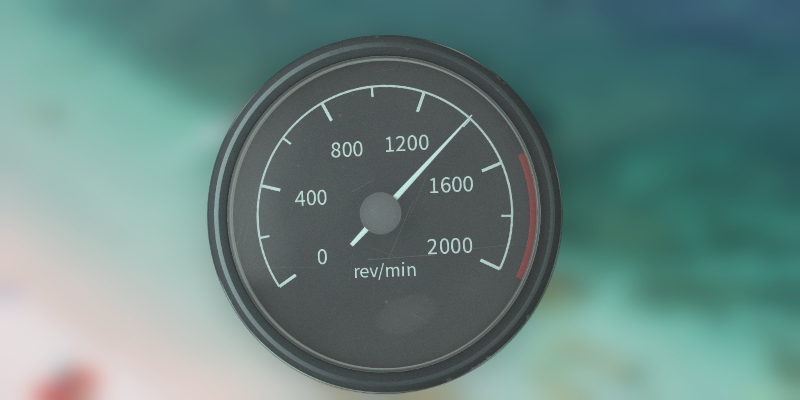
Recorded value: 1400; rpm
